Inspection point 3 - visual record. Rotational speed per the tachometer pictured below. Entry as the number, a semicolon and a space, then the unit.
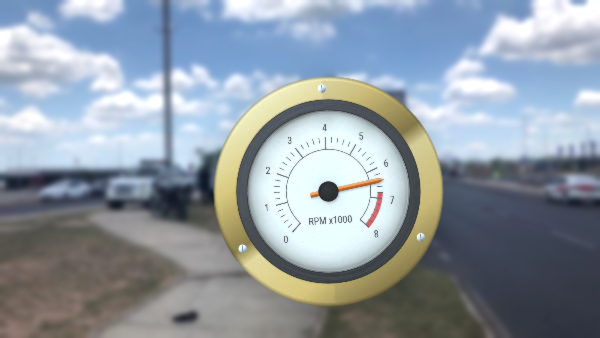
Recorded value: 6400; rpm
